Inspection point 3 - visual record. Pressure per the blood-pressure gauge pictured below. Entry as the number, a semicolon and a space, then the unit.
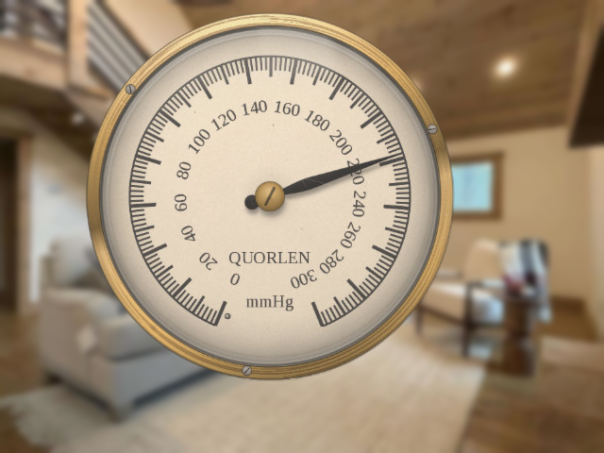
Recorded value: 218; mmHg
